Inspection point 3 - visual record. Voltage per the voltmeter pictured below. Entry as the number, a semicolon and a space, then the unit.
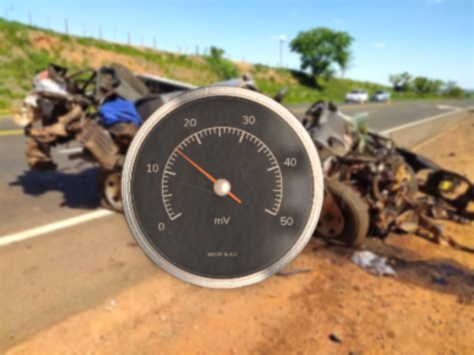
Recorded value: 15; mV
